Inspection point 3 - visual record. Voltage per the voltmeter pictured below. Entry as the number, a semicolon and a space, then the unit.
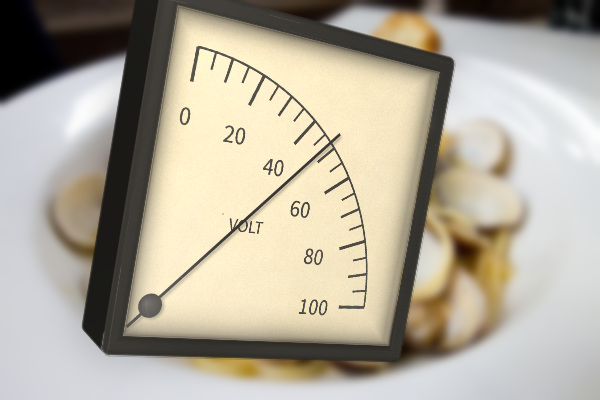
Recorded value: 47.5; V
